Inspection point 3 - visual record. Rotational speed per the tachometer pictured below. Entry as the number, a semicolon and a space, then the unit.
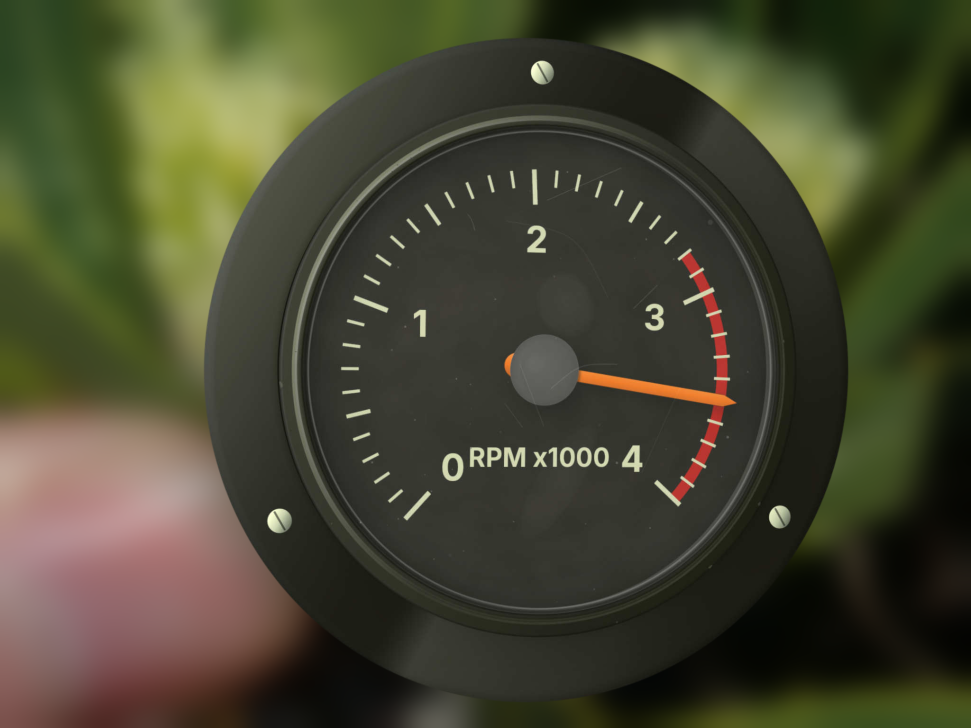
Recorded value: 3500; rpm
